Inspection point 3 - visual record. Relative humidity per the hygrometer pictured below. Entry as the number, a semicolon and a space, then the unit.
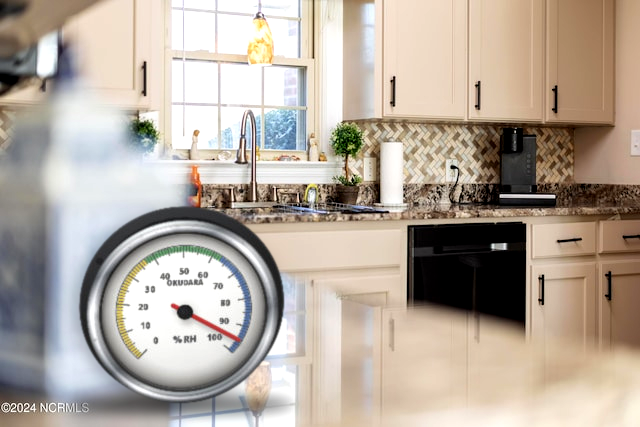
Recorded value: 95; %
